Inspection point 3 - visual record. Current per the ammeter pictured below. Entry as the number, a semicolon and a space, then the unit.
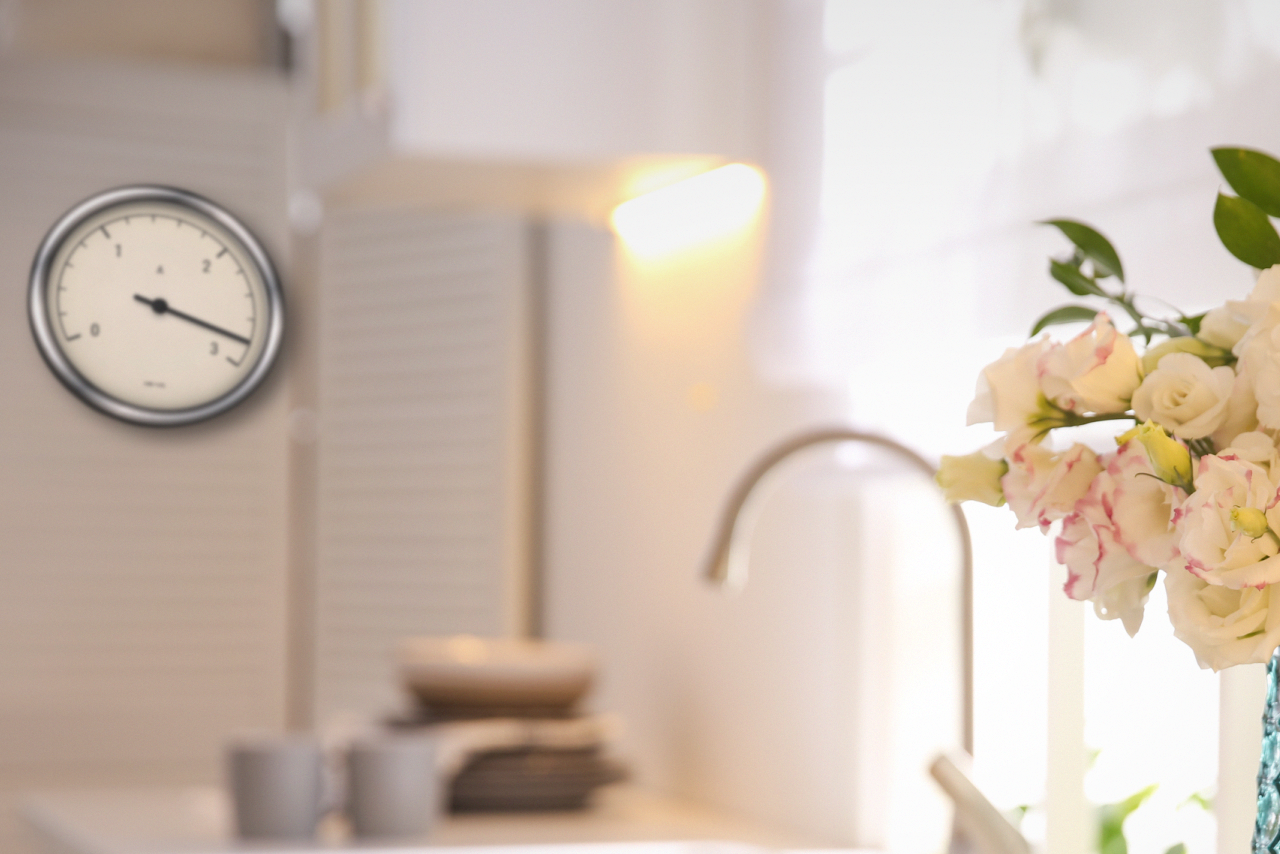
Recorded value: 2.8; A
